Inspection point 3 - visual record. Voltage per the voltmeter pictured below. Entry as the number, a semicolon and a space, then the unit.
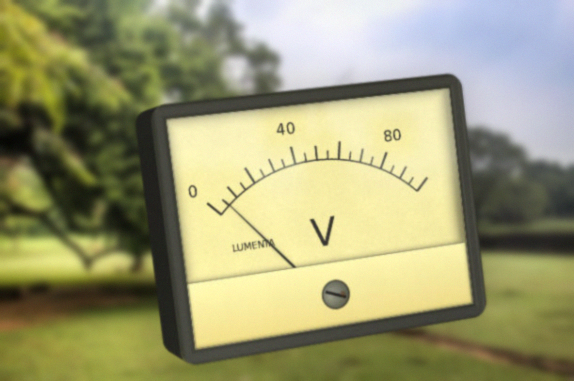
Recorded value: 5; V
